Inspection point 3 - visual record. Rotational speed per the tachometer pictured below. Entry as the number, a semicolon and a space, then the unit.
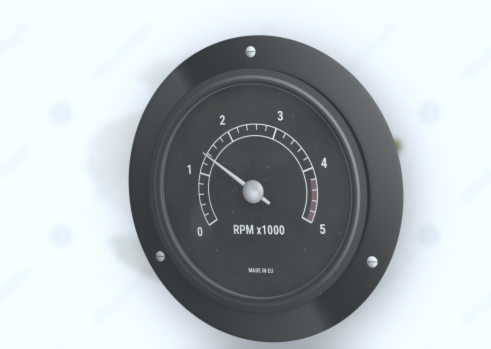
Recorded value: 1400; rpm
